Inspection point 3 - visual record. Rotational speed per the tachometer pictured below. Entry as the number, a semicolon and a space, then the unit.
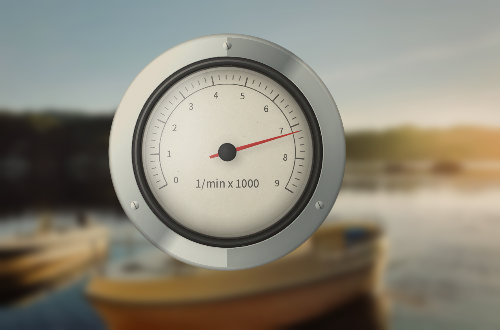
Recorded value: 7200; rpm
